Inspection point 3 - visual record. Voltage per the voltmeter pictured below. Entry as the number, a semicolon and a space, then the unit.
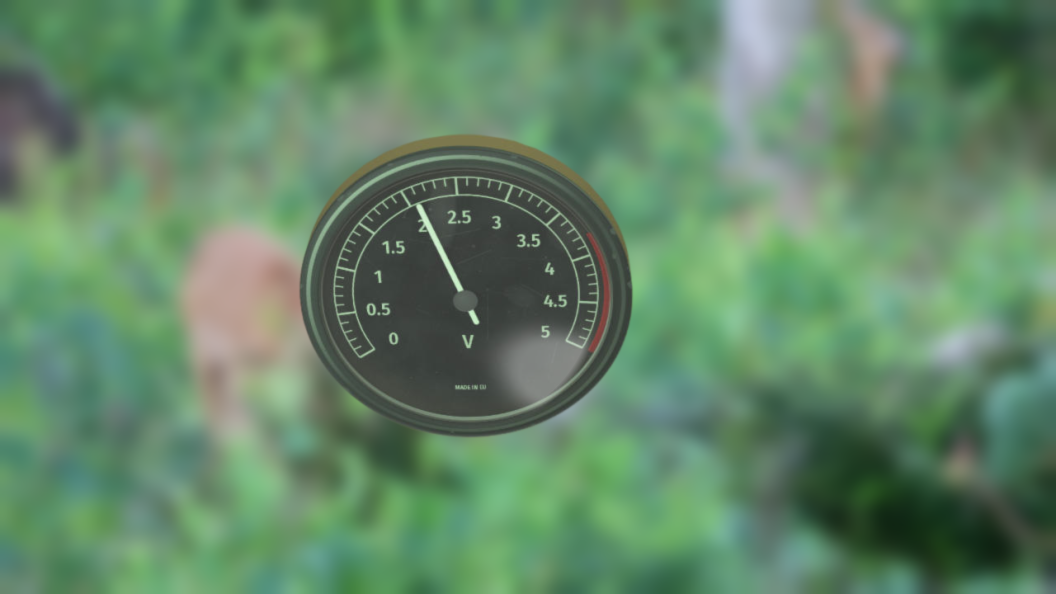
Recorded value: 2.1; V
